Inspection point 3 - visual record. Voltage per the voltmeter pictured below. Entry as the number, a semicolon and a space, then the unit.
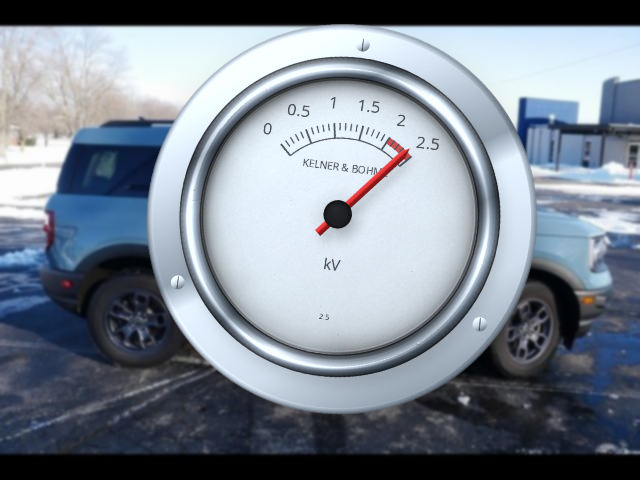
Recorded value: 2.4; kV
